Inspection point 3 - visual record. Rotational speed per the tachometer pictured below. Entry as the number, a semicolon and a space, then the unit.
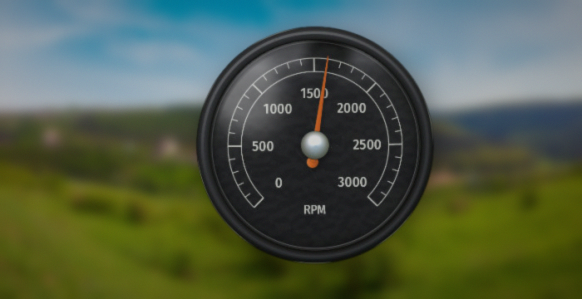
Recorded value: 1600; rpm
